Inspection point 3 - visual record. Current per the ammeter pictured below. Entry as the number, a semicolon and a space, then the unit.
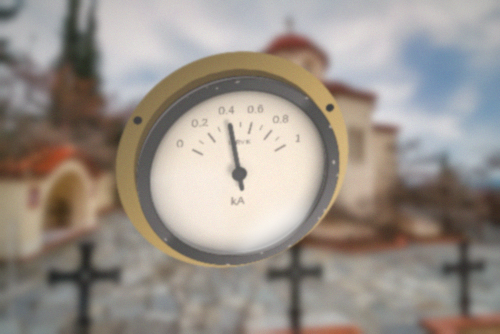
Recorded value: 0.4; kA
